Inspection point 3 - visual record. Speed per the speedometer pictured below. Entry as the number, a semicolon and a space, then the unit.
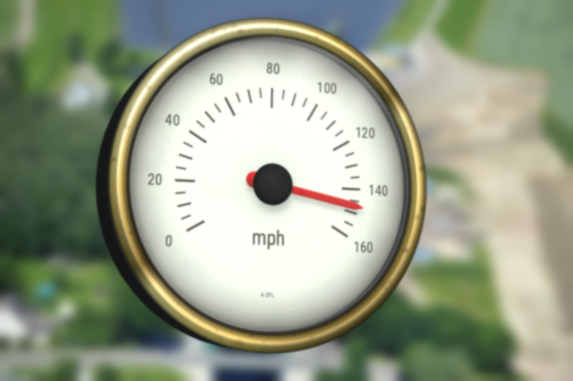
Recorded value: 147.5; mph
